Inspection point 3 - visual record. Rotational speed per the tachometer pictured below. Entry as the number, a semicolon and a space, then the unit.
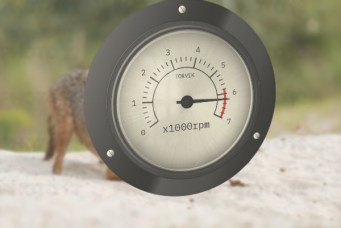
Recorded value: 6200; rpm
